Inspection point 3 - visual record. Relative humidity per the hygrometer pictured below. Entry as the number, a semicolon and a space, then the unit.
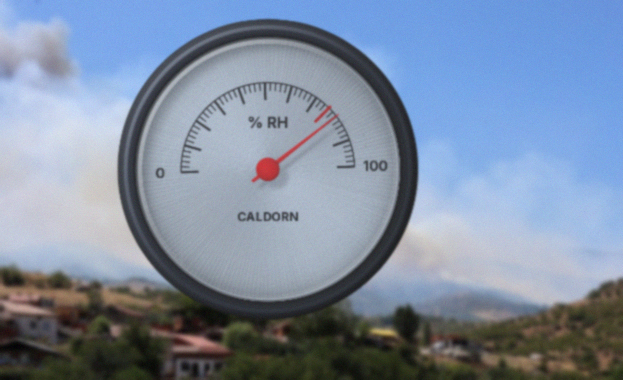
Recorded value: 80; %
